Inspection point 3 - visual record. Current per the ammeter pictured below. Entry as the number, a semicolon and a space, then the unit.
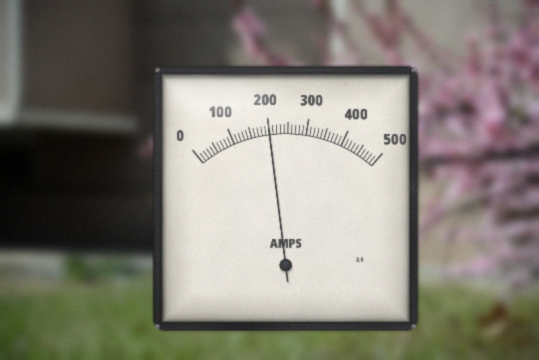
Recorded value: 200; A
